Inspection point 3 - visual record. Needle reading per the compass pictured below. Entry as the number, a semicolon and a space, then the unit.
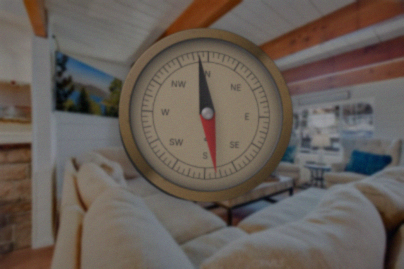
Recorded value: 170; °
